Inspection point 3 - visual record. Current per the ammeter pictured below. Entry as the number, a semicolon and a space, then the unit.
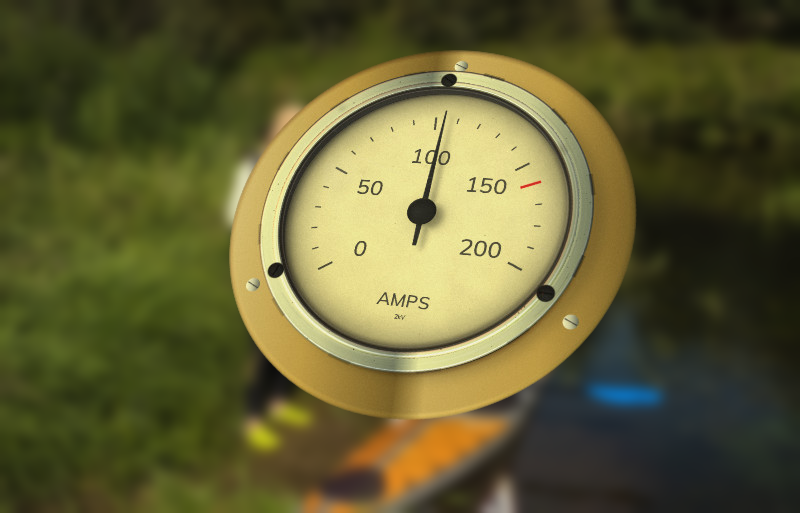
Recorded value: 105; A
